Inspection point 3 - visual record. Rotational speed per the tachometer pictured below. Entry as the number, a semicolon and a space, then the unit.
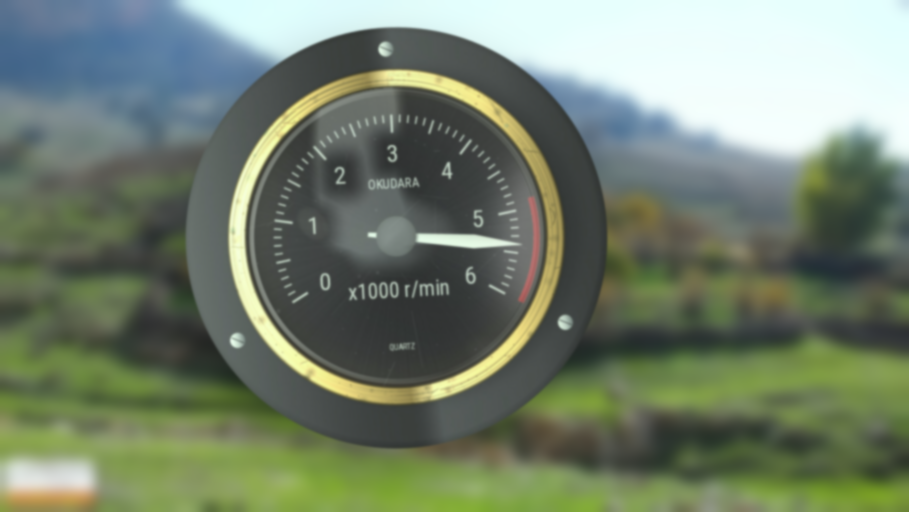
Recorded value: 5400; rpm
